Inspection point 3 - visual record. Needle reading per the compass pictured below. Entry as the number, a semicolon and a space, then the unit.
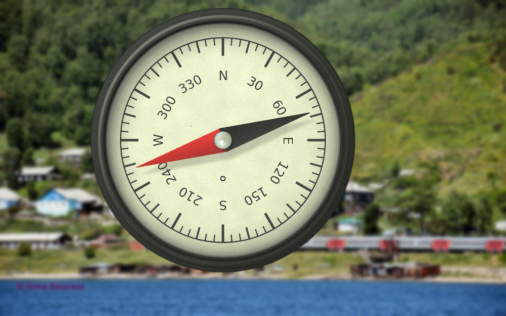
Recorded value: 252.5; °
